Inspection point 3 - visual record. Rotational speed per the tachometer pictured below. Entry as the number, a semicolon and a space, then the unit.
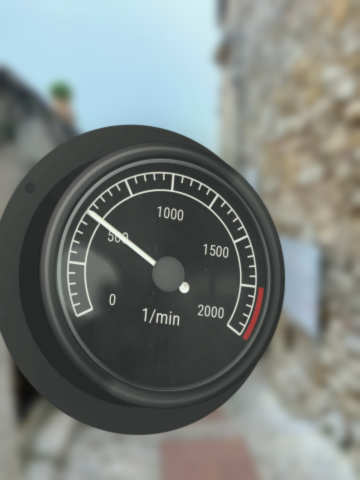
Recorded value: 500; rpm
